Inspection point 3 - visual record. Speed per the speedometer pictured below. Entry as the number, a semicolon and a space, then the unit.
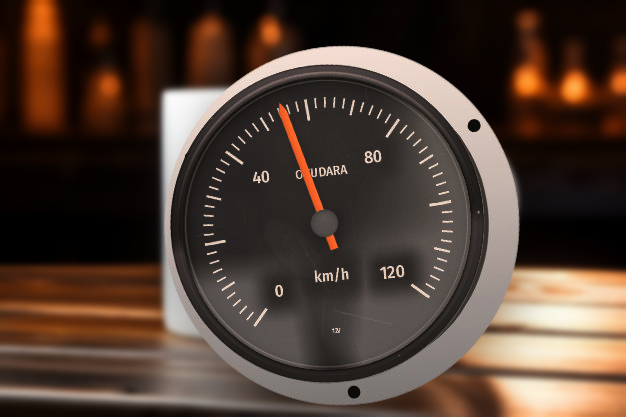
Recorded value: 55; km/h
